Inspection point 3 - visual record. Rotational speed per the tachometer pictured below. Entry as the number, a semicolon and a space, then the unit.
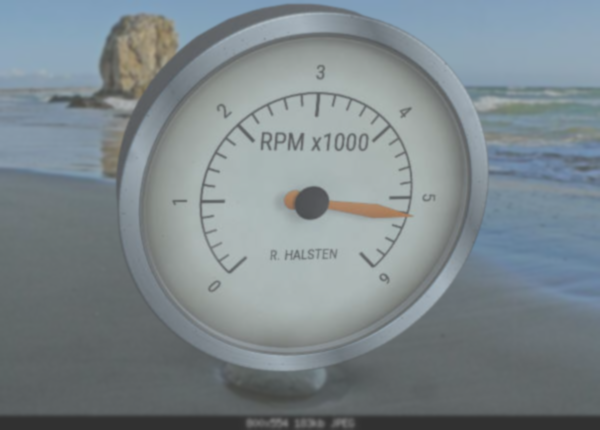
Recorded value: 5200; rpm
